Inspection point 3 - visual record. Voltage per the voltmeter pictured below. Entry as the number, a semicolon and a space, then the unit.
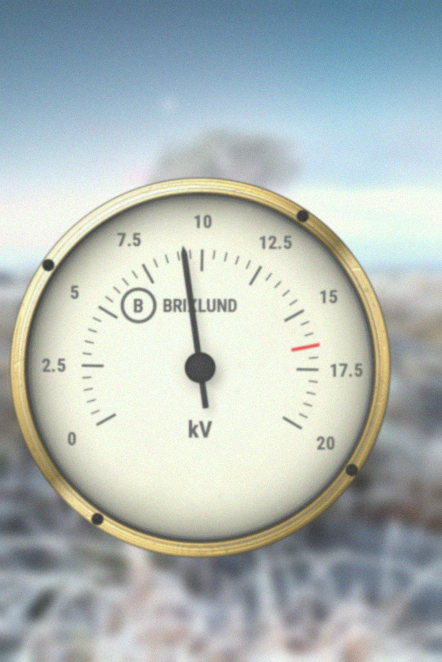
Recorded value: 9.25; kV
